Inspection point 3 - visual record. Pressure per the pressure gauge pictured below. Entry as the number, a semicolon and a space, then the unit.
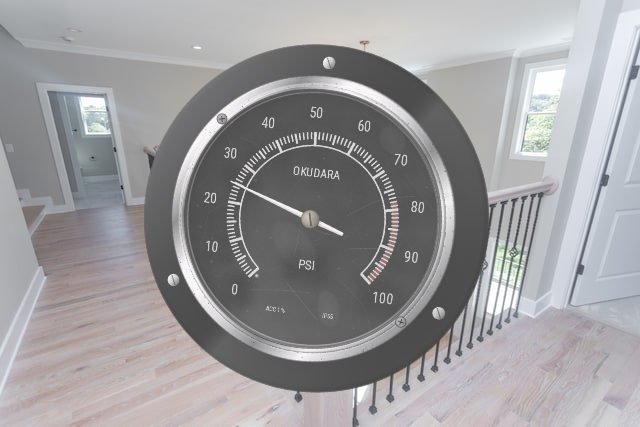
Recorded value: 25; psi
